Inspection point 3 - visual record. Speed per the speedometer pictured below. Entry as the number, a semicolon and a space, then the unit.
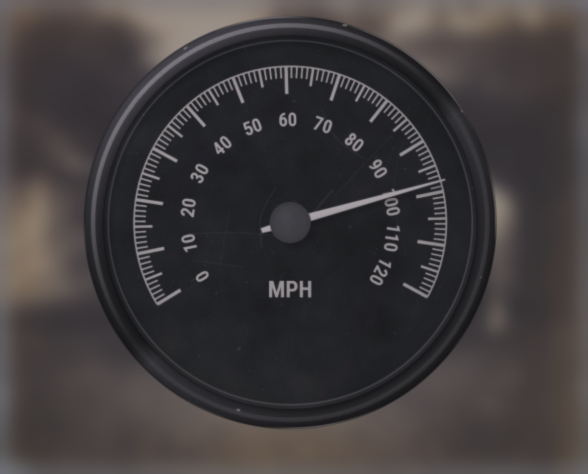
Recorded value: 98; mph
